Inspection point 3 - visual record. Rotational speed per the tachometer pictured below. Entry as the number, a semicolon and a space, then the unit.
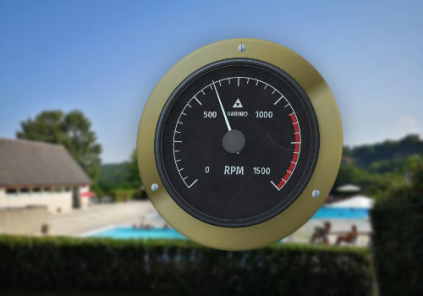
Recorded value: 625; rpm
